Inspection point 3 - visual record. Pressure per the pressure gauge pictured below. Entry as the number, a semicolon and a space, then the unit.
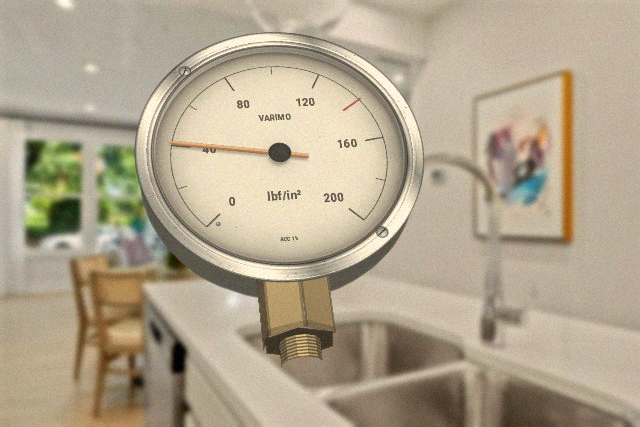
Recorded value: 40; psi
